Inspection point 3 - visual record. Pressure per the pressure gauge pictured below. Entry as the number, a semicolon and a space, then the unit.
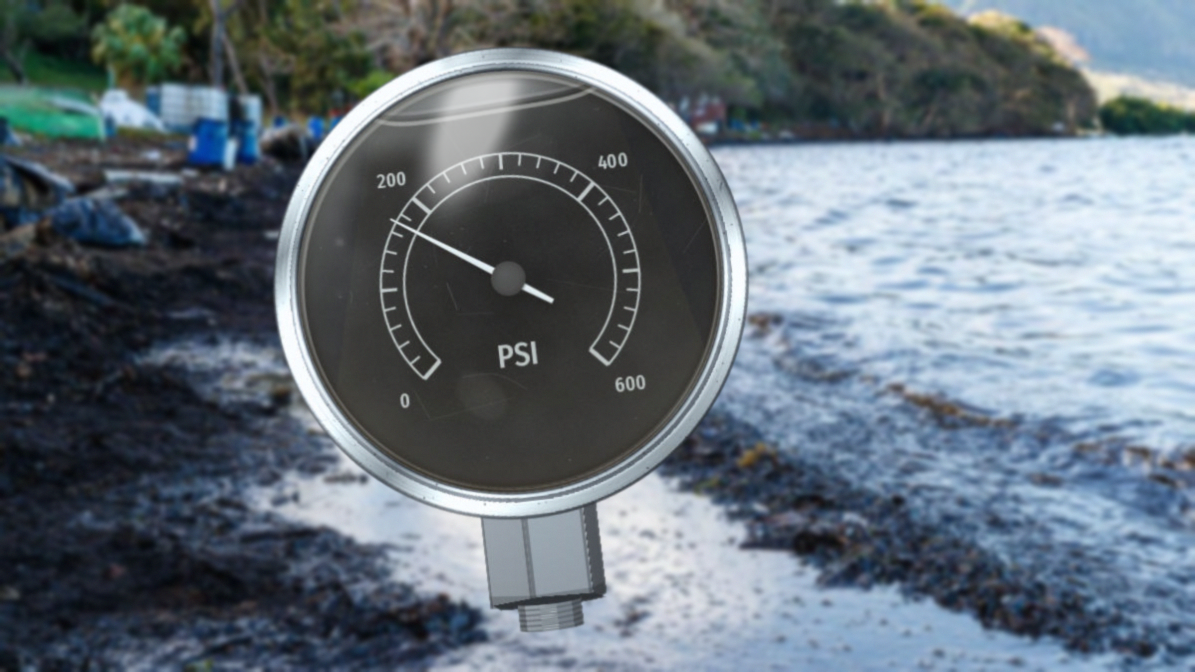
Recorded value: 170; psi
